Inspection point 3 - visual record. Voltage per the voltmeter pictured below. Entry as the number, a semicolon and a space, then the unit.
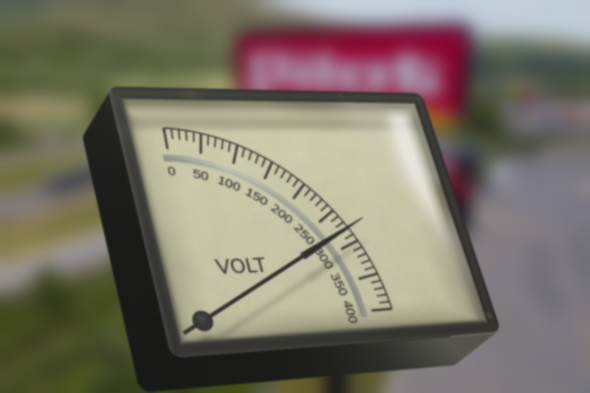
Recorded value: 280; V
